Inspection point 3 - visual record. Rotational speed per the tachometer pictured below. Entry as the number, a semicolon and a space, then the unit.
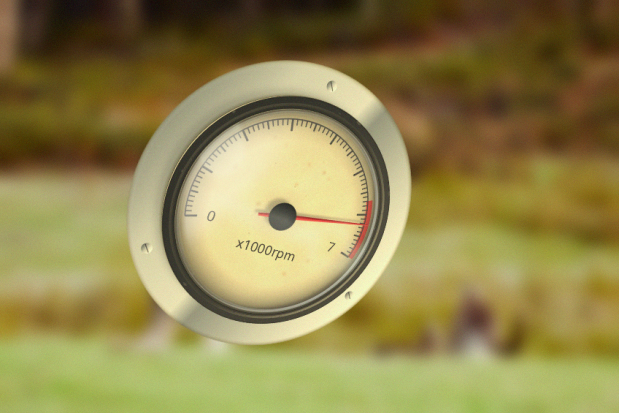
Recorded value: 6200; rpm
